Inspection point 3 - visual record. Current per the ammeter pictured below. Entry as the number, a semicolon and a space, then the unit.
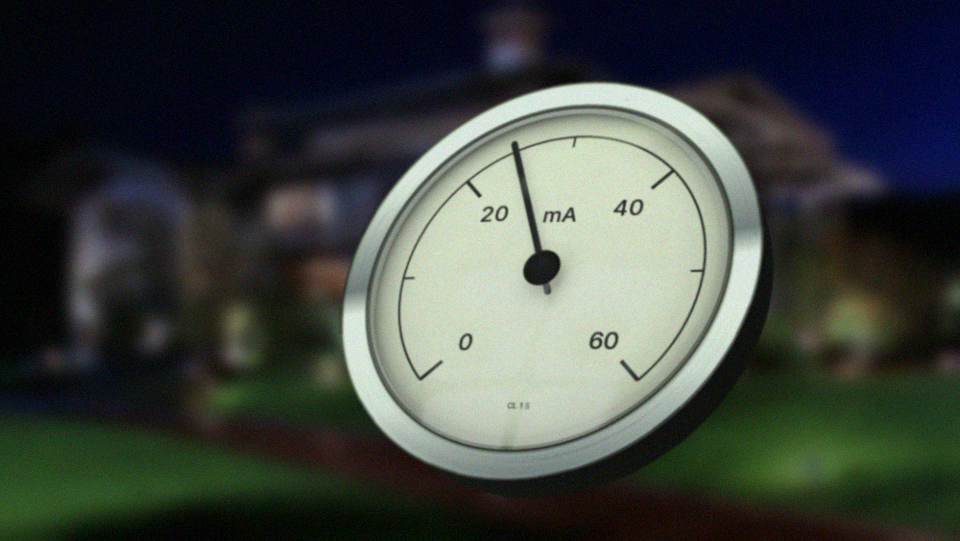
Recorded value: 25; mA
